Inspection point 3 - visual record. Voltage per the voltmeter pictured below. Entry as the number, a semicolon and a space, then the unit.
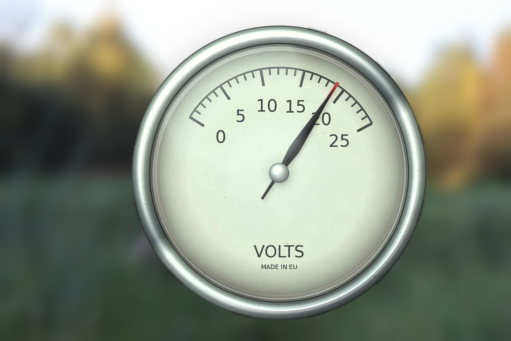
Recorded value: 19; V
